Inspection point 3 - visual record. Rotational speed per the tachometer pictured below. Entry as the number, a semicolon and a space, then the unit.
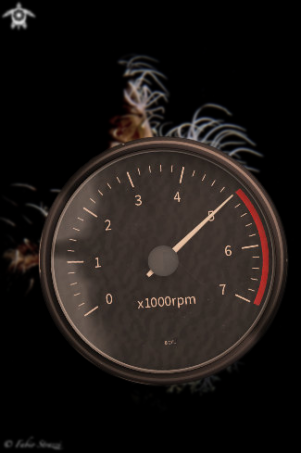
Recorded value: 5000; rpm
